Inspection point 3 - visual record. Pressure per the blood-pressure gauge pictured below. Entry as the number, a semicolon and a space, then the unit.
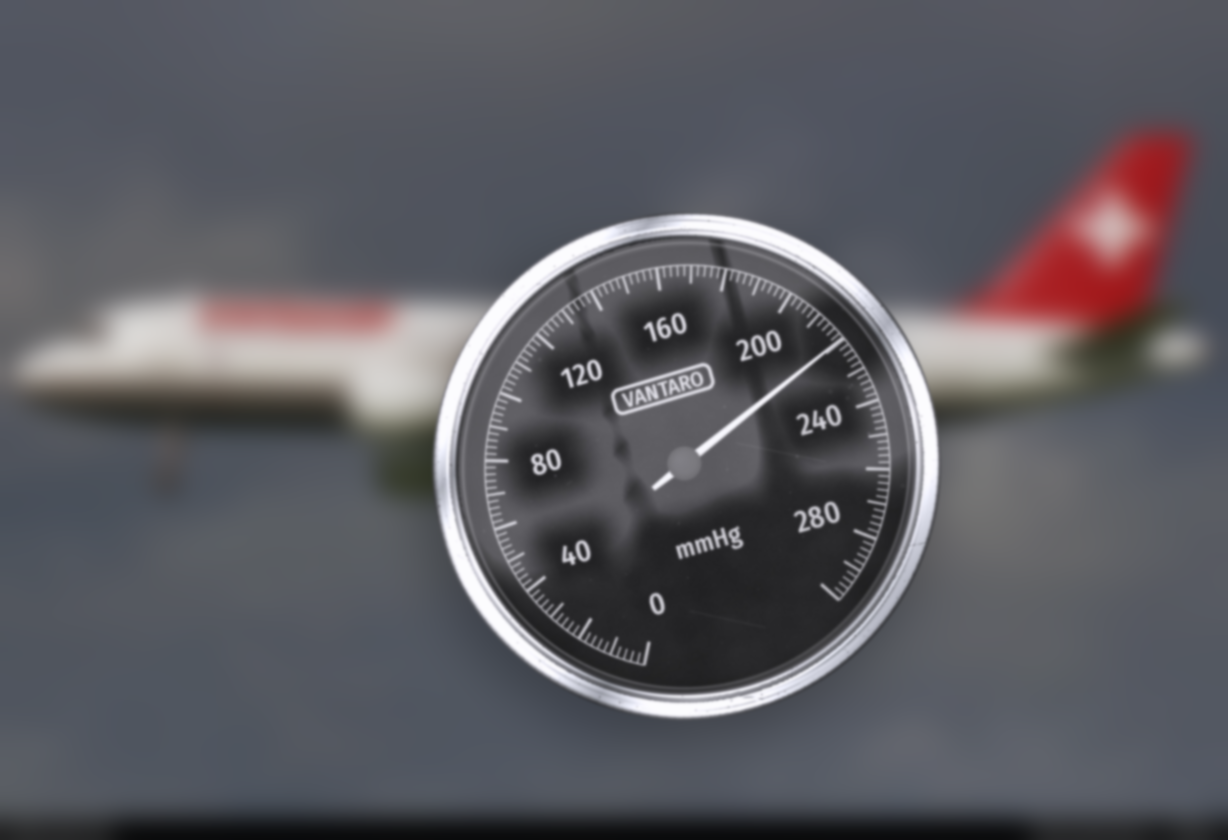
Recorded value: 220; mmHg
